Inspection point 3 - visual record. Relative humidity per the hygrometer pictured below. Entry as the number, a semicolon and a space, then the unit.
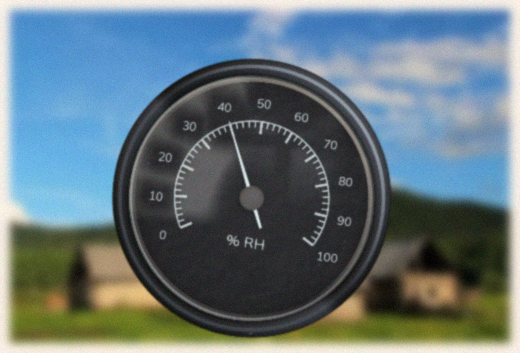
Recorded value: 40; %
